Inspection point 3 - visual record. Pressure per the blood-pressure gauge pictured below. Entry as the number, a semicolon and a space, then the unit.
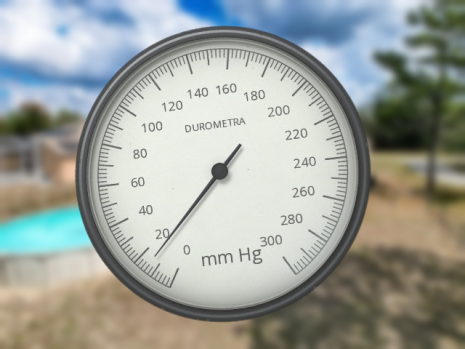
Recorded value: 14; mmHg
